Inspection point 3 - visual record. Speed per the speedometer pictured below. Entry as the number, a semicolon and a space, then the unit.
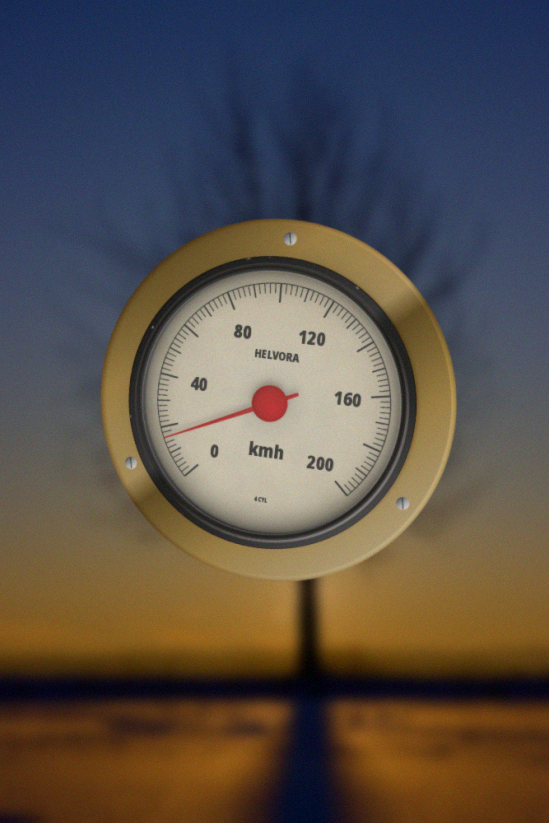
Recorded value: 16; km/h
